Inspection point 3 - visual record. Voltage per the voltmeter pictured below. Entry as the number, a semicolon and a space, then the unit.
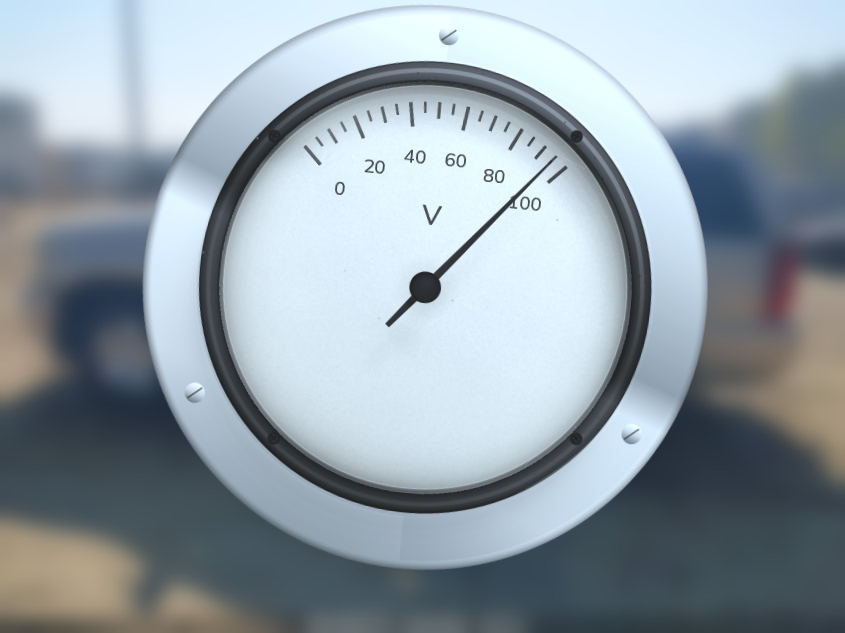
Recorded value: 95; V
